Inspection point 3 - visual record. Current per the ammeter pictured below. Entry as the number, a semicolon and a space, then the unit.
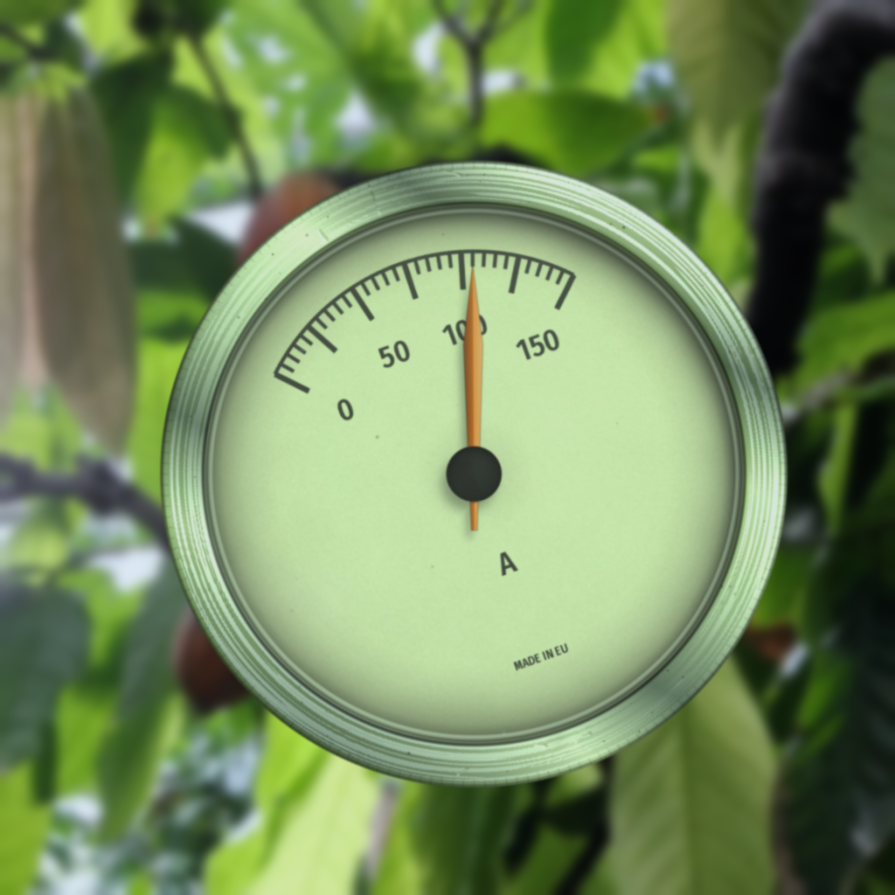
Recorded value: 105; A
